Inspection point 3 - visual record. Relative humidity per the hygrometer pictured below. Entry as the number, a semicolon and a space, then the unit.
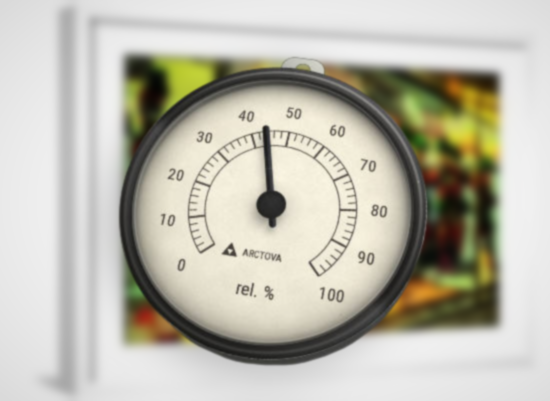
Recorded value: 44; %
